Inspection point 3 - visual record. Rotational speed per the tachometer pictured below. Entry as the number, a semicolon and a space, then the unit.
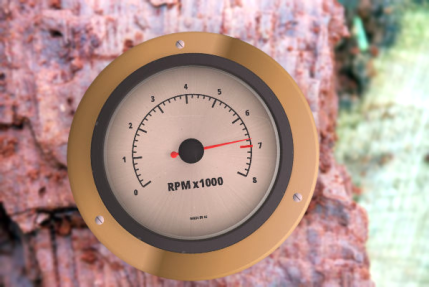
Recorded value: 6800; rpm
